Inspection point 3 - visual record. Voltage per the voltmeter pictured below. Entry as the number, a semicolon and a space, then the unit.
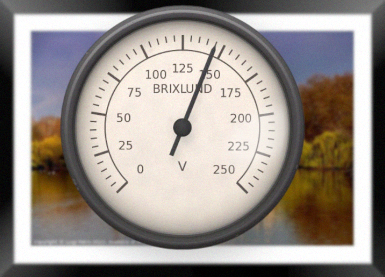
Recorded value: 145; V
